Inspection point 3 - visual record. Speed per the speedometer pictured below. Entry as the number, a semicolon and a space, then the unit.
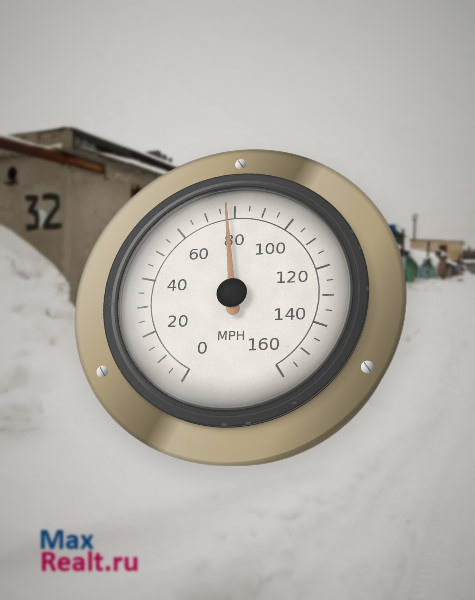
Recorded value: 77.5; mph
